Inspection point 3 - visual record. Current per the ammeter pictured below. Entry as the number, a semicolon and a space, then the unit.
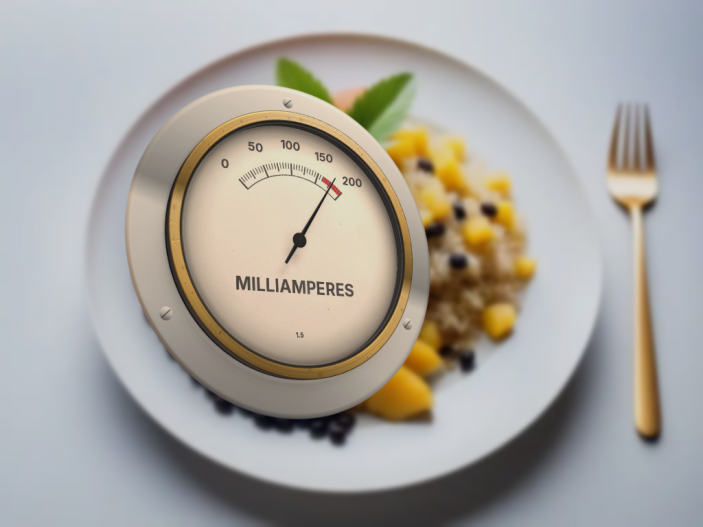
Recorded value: 175; mA
